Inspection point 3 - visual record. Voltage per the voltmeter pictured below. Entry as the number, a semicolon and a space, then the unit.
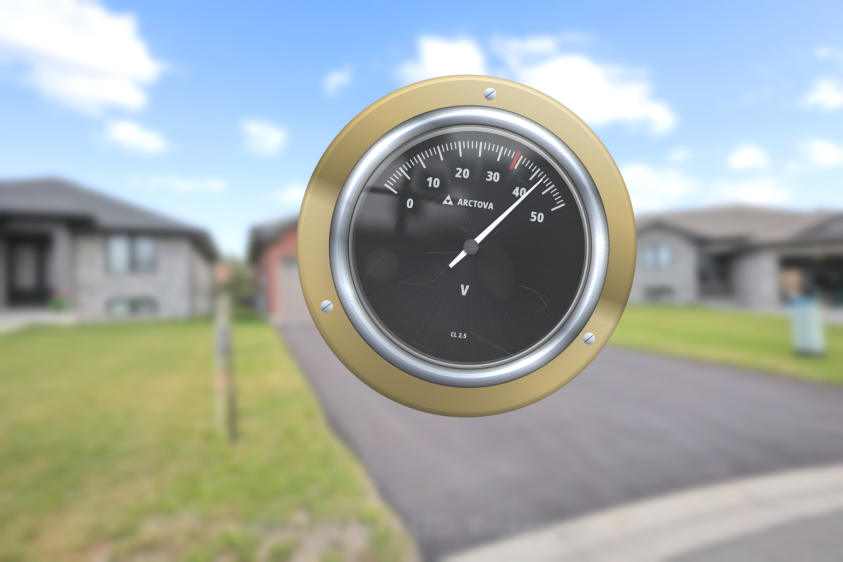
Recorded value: 42; V
